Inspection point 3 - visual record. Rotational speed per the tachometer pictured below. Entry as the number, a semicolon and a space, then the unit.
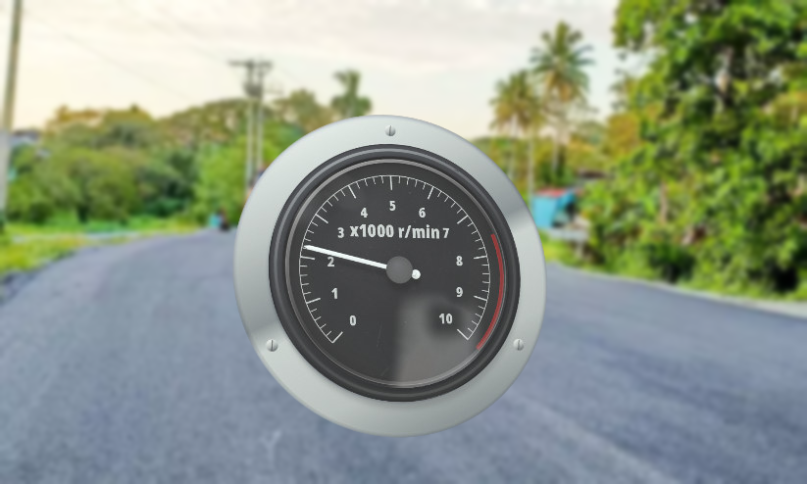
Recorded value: 2200; rpm
